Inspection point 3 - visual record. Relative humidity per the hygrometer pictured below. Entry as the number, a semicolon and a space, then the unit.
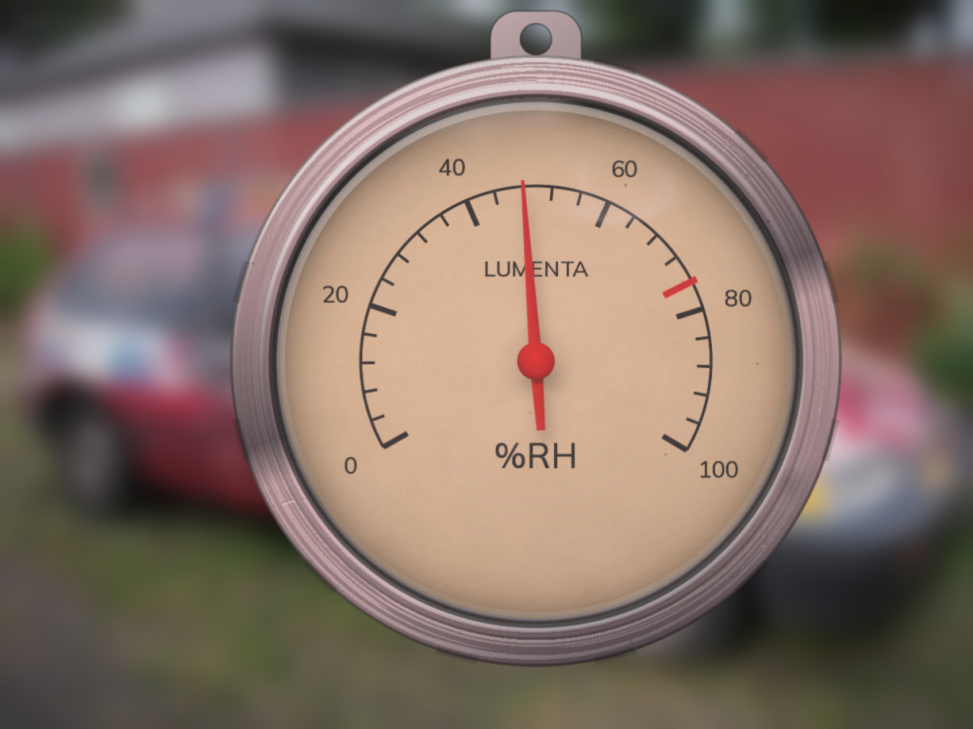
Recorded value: 48; %
